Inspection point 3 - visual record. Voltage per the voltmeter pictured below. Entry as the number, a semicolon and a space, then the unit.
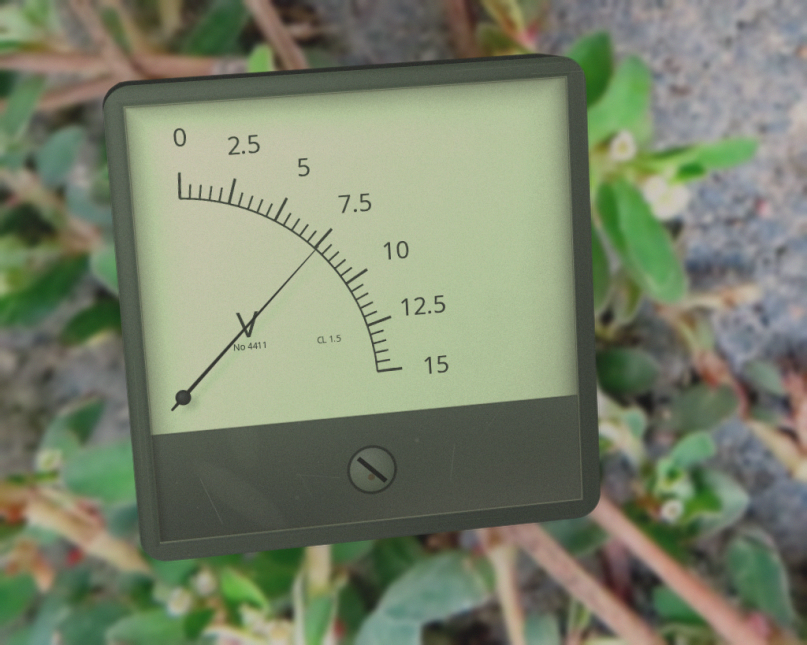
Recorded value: 7.5; V
